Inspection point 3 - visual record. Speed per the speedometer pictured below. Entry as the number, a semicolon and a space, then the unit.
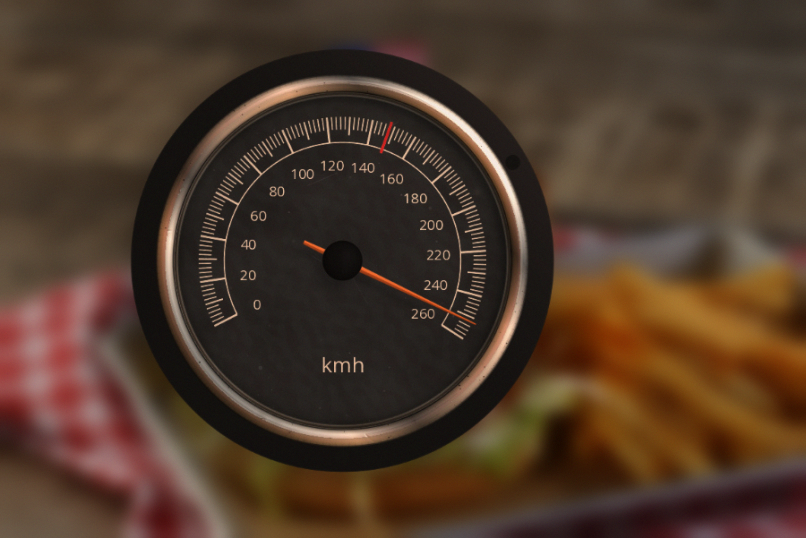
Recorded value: 252; km/h
